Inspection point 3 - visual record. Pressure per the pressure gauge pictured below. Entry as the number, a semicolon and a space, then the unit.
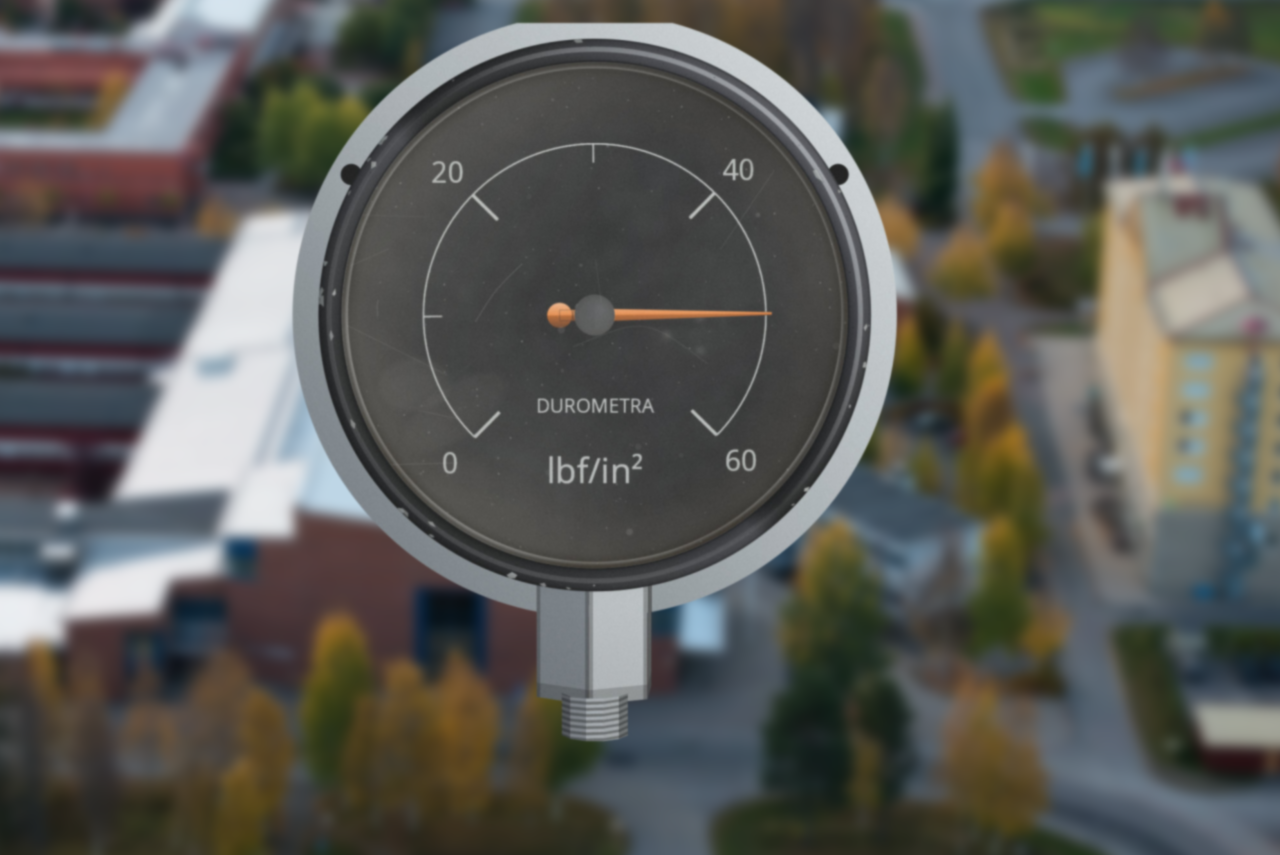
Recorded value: 50; psi
